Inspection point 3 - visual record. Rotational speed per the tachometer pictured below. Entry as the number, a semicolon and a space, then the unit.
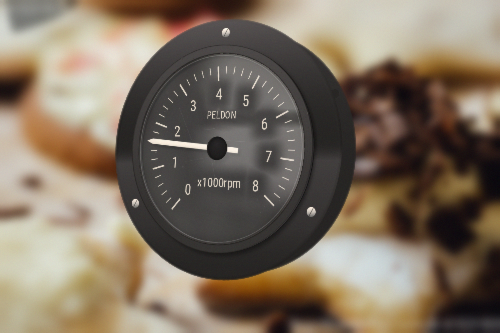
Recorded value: 1600; rpm
